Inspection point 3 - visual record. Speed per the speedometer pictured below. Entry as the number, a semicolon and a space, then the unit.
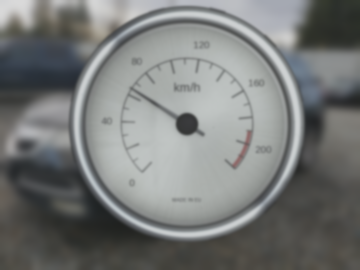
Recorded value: 65; km/h
